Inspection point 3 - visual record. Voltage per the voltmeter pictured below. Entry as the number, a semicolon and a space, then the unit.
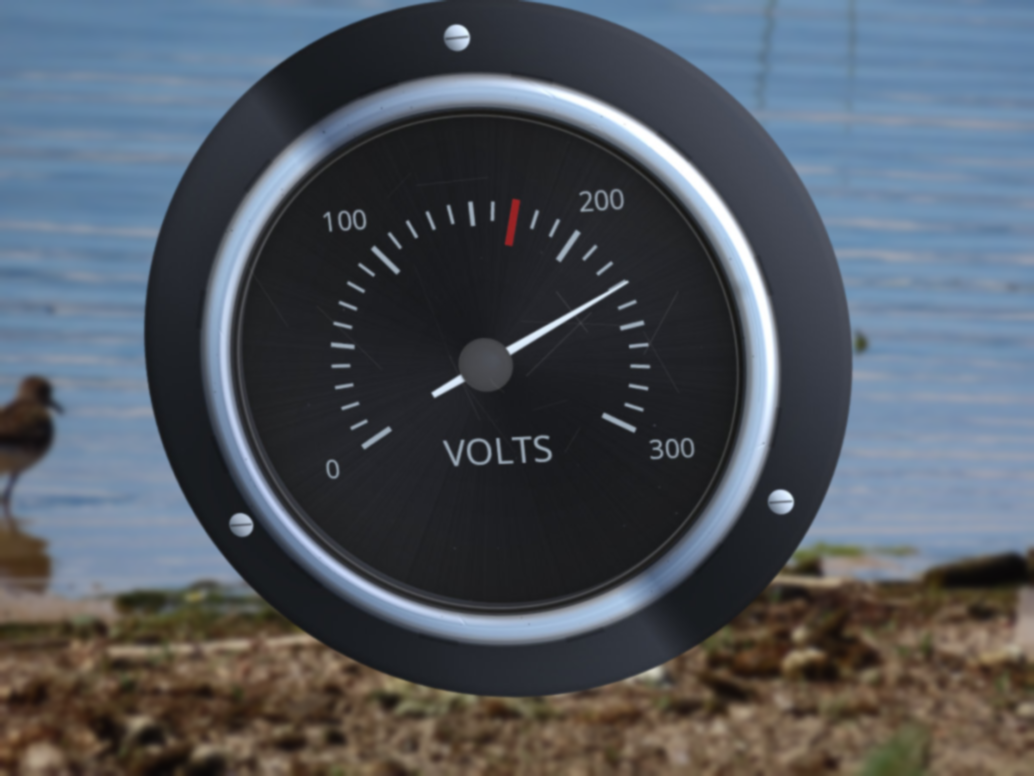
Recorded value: 230; V
